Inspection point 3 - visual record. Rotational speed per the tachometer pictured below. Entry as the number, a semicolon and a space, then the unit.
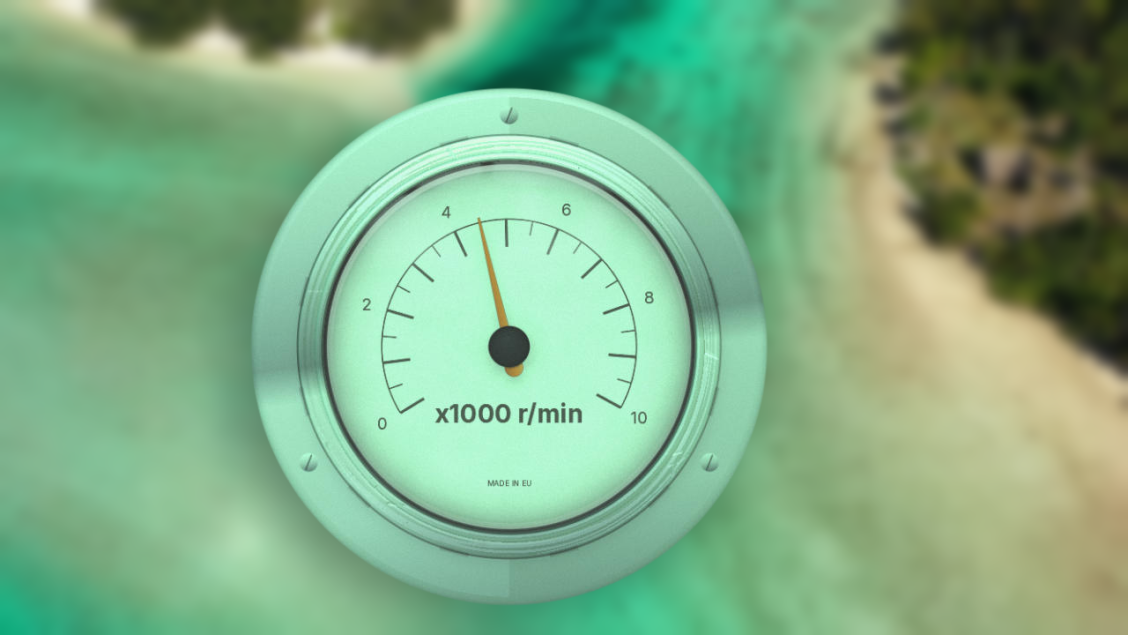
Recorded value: 4500; rpm
